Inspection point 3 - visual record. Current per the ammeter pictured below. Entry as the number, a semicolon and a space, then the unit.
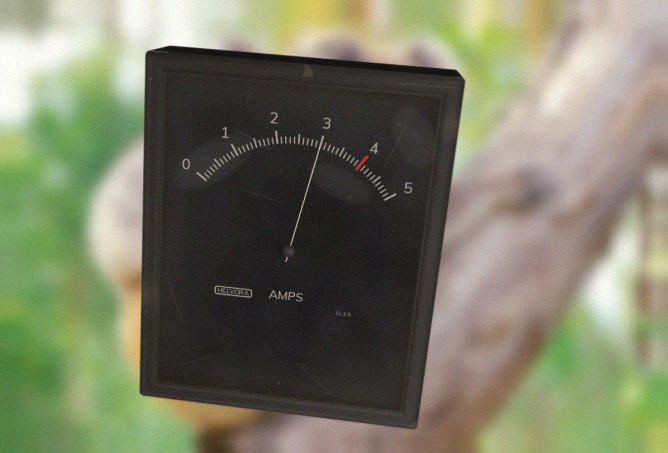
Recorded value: 3; A
